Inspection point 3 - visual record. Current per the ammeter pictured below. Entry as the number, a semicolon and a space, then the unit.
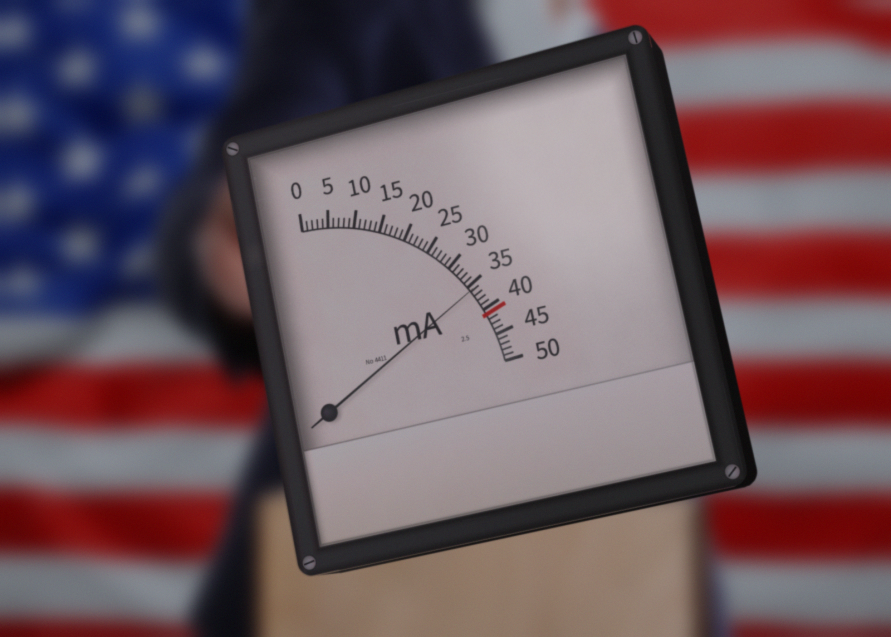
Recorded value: 36; mA
